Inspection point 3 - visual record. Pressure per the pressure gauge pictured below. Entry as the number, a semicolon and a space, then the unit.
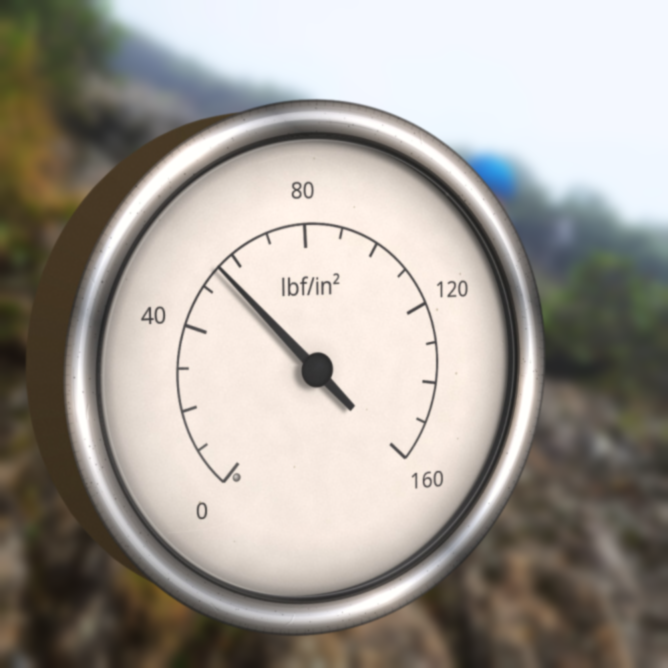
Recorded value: 55; psi
